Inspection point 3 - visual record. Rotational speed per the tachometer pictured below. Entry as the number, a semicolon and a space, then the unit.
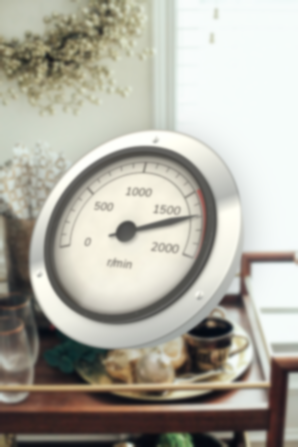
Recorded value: 1700; rpm
